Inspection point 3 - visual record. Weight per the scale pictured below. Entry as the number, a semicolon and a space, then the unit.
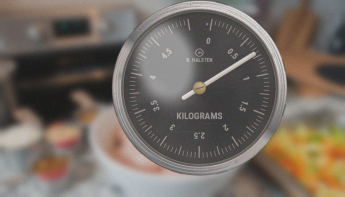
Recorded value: 0.7; kg
